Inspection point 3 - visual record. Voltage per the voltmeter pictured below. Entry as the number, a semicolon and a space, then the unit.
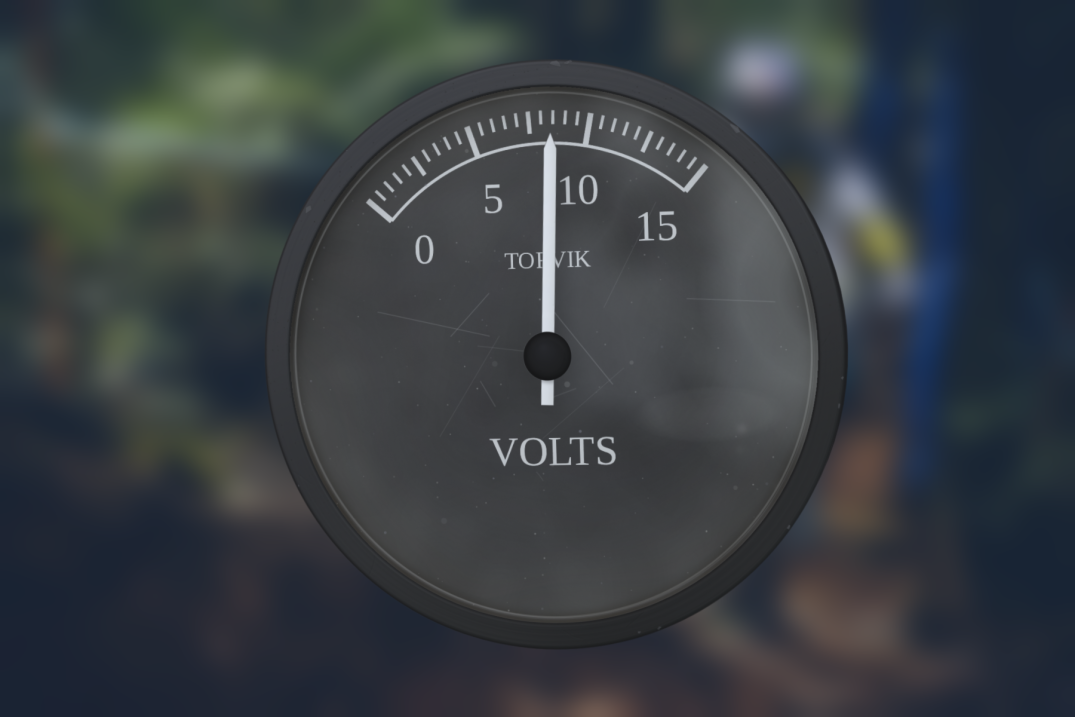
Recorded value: 8.5; V
